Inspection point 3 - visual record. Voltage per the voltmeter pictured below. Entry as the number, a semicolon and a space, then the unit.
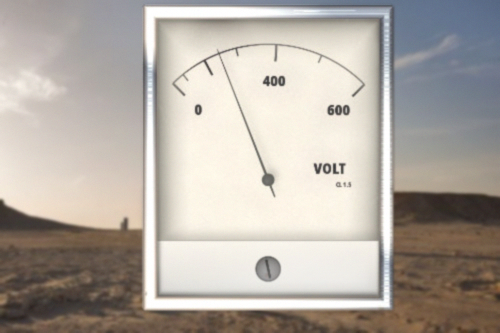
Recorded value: 250; V
